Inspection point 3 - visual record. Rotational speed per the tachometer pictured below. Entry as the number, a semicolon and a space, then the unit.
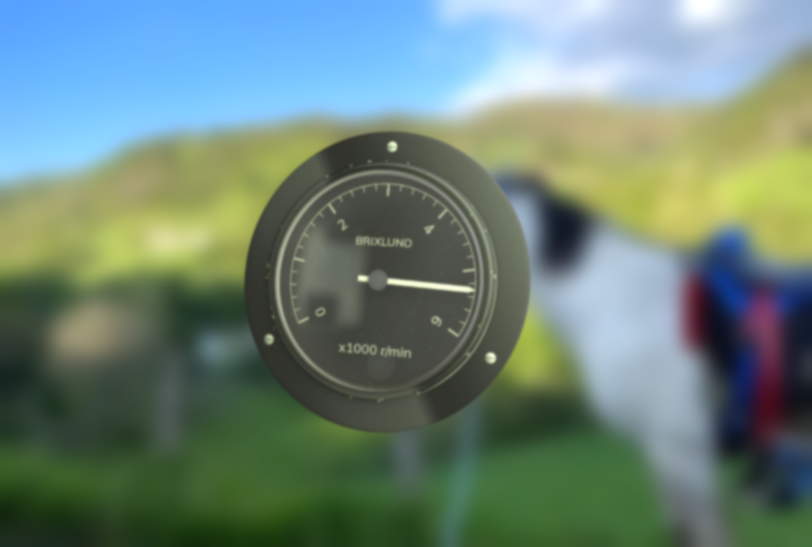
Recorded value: 5300; rpm
